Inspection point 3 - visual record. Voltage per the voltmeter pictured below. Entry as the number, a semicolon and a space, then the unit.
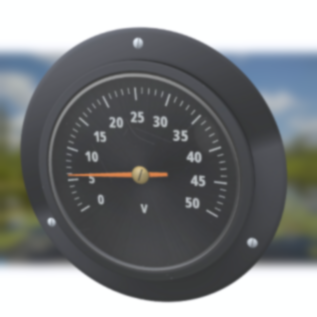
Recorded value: 6; V
